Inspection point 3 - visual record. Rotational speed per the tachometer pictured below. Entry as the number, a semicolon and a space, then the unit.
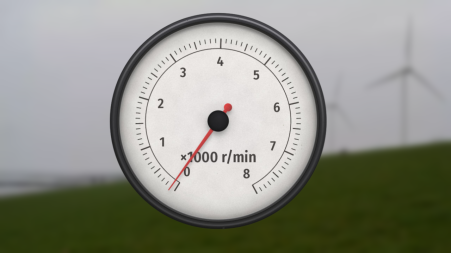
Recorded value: 100; rpm
